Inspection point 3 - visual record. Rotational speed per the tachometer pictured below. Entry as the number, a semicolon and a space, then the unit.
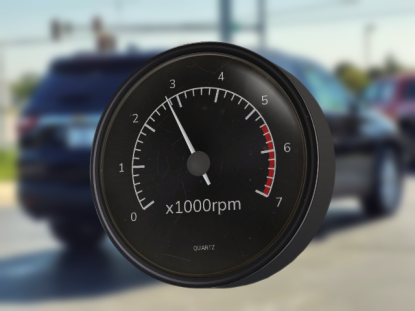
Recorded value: 2800; rpm
